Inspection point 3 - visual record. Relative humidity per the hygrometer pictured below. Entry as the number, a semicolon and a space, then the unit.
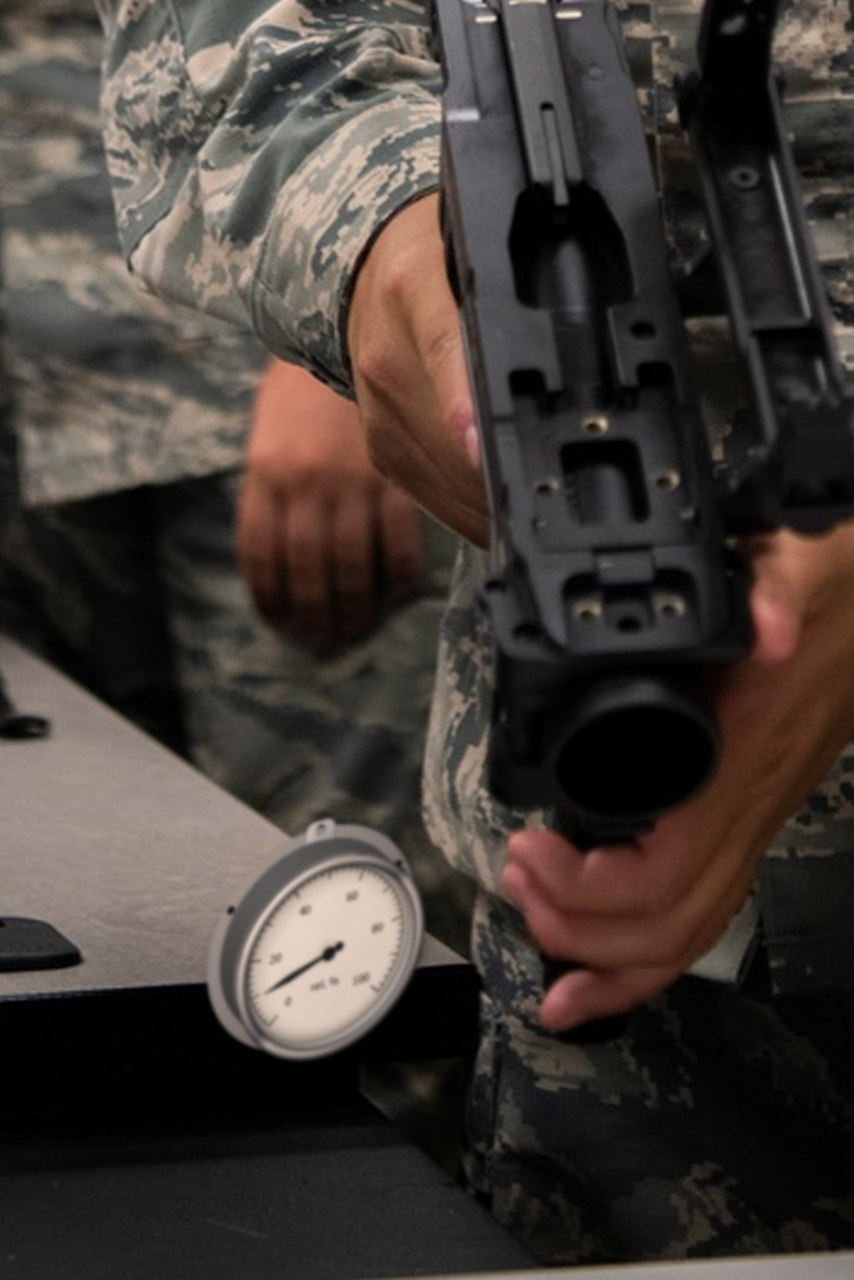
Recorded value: 10; %
